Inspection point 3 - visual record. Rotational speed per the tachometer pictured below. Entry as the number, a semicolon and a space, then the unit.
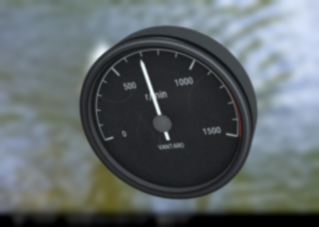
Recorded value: 700; rpm
